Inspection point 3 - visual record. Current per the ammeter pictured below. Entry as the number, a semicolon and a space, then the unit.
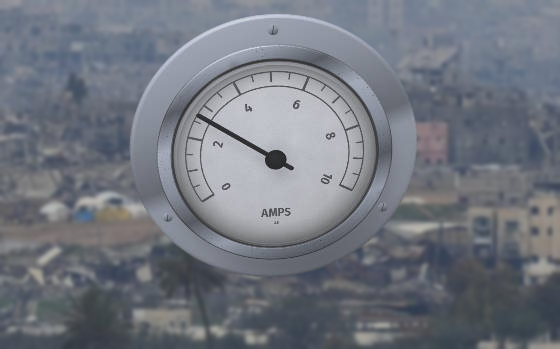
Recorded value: 2.75; A
